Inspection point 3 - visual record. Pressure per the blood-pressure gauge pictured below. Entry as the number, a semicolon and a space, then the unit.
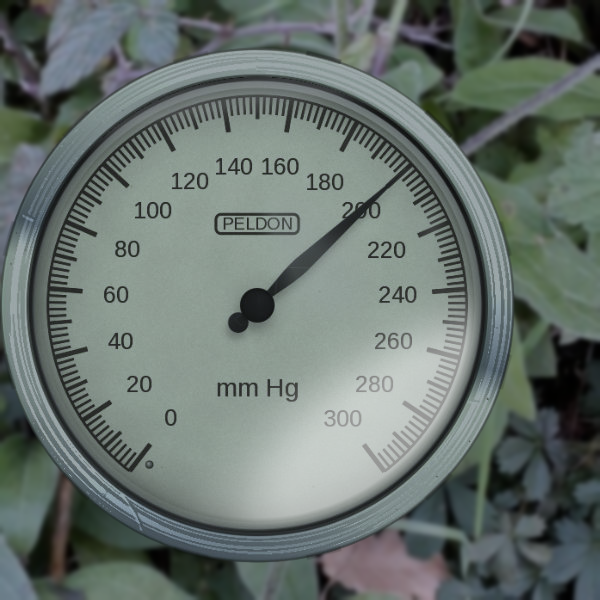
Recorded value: 200; mmHg
